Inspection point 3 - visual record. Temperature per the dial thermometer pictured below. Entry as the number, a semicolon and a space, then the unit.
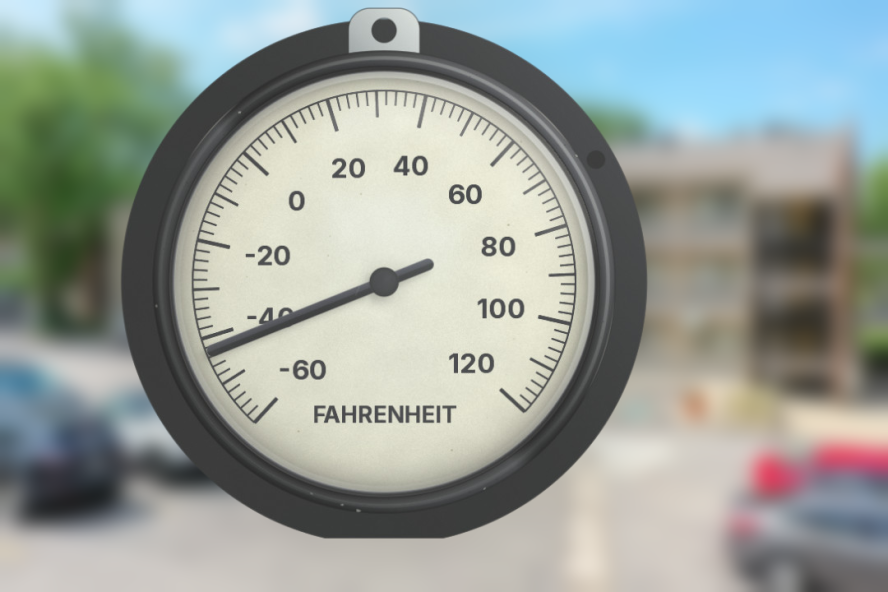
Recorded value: -43; °F
